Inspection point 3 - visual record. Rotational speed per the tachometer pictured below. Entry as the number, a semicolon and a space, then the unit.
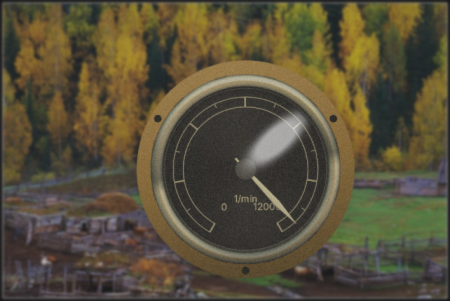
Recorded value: 11500; rpm
